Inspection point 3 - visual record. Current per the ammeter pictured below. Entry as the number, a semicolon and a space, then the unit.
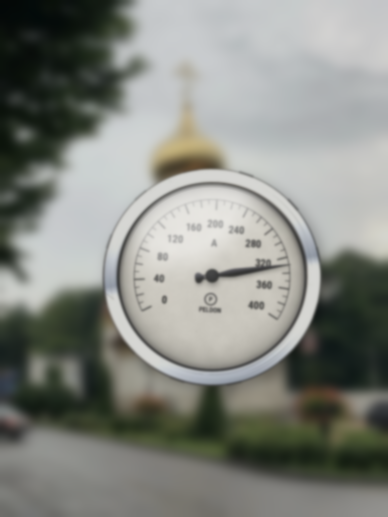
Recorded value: 330; A
